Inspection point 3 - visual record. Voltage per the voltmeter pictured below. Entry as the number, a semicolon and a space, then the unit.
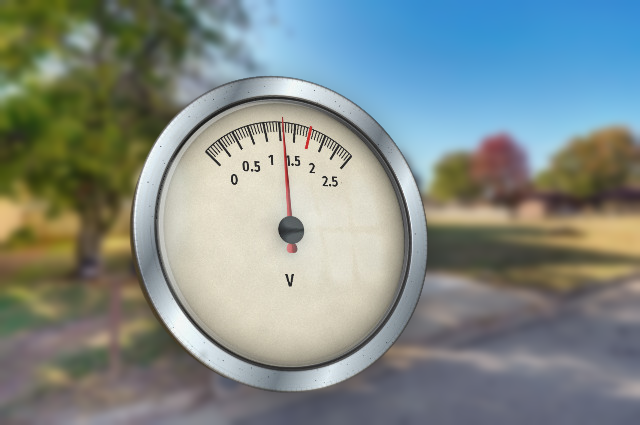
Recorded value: 1.25; V
